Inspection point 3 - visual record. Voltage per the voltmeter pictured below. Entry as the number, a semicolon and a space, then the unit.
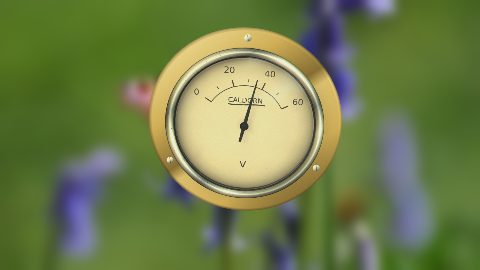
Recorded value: 35; V
